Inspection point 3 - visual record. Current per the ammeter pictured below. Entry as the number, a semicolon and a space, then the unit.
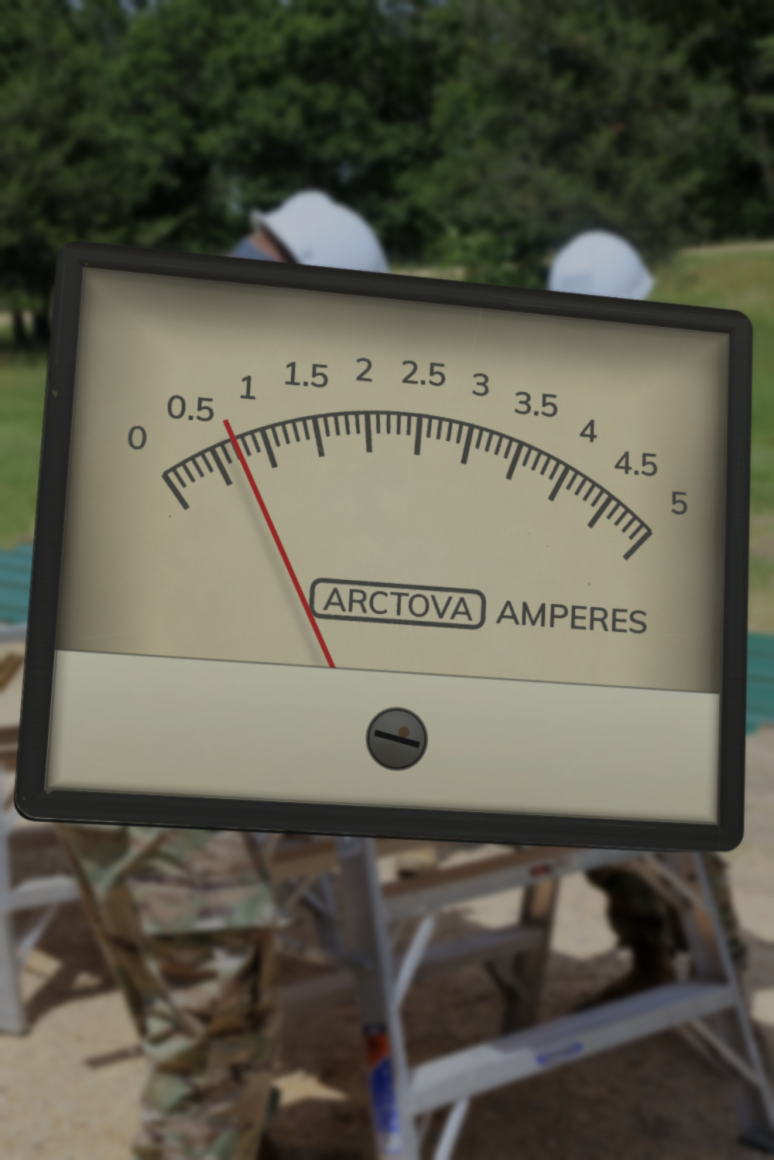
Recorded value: 0.7; A
